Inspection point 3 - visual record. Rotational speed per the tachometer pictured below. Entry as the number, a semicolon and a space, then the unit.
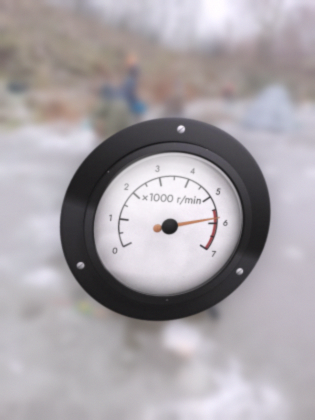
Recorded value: 5750; rpm
